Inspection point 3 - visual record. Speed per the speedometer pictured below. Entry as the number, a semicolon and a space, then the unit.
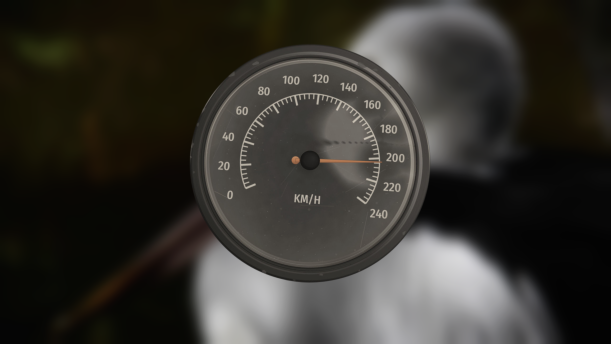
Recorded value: 204; km/h
